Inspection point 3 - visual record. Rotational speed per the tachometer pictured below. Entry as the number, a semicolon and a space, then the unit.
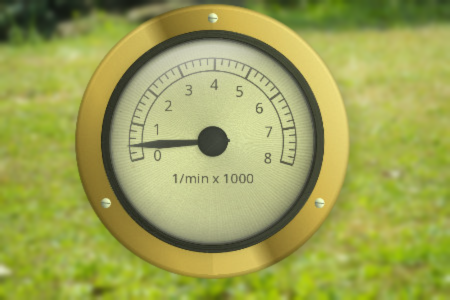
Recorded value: 400; rpm
